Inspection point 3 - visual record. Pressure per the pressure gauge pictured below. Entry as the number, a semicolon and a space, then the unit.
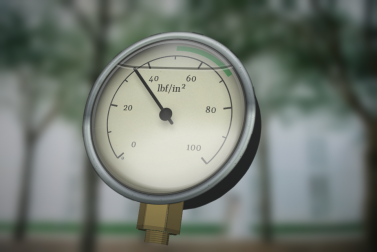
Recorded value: 35; psi
